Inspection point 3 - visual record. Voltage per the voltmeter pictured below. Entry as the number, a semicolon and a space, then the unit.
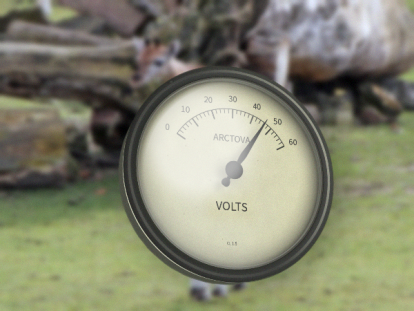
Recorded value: 46; V
